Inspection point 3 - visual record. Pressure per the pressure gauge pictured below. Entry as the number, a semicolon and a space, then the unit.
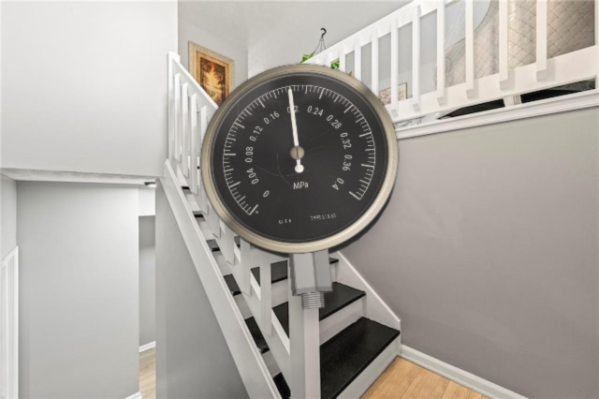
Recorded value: 0.2; MPa
